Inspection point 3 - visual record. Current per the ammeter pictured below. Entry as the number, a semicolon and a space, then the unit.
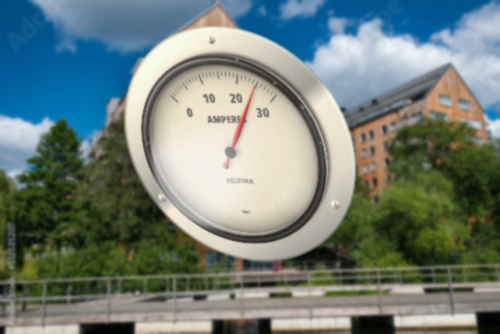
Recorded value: 25; A
